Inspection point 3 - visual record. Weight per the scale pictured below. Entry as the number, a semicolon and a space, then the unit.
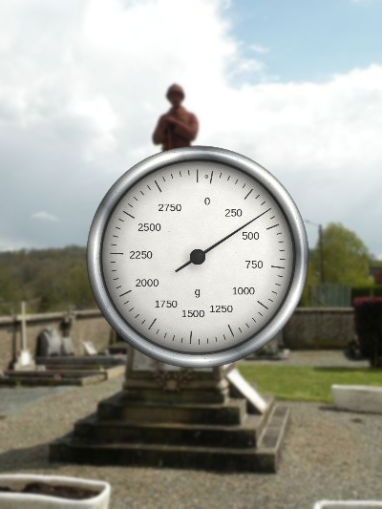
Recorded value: 400; g
